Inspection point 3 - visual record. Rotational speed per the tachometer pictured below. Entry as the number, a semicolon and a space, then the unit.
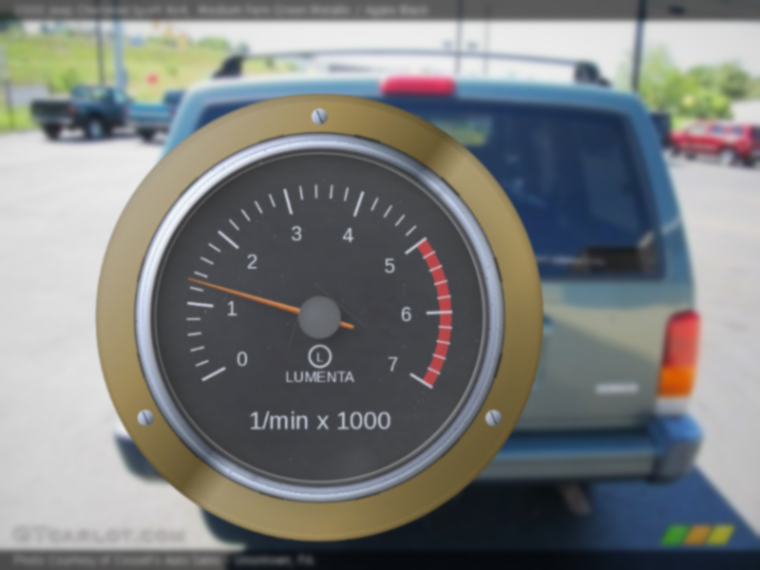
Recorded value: 1300; rpm
